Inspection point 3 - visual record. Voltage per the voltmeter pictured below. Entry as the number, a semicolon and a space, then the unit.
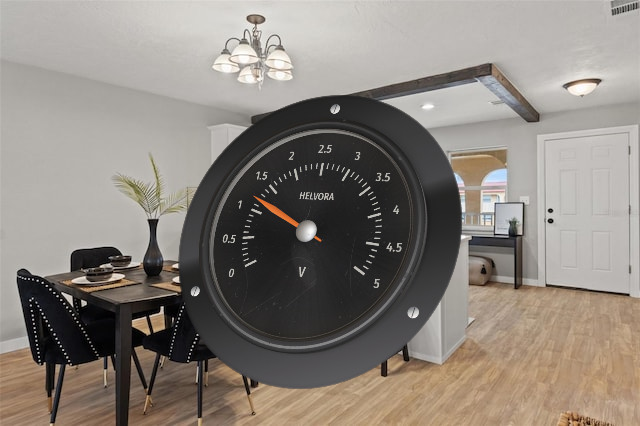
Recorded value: 1.2; V
